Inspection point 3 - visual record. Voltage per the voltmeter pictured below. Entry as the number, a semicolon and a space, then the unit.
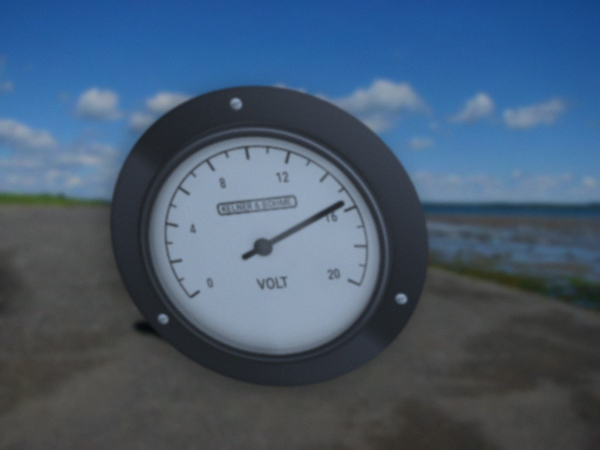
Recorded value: 15.5; V
